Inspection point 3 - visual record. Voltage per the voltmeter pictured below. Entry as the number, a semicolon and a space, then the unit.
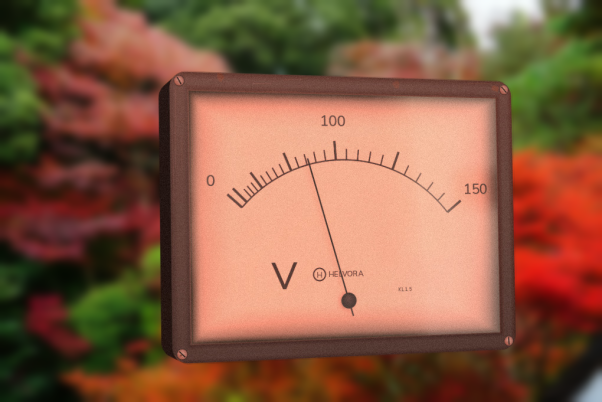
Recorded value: 85; V
